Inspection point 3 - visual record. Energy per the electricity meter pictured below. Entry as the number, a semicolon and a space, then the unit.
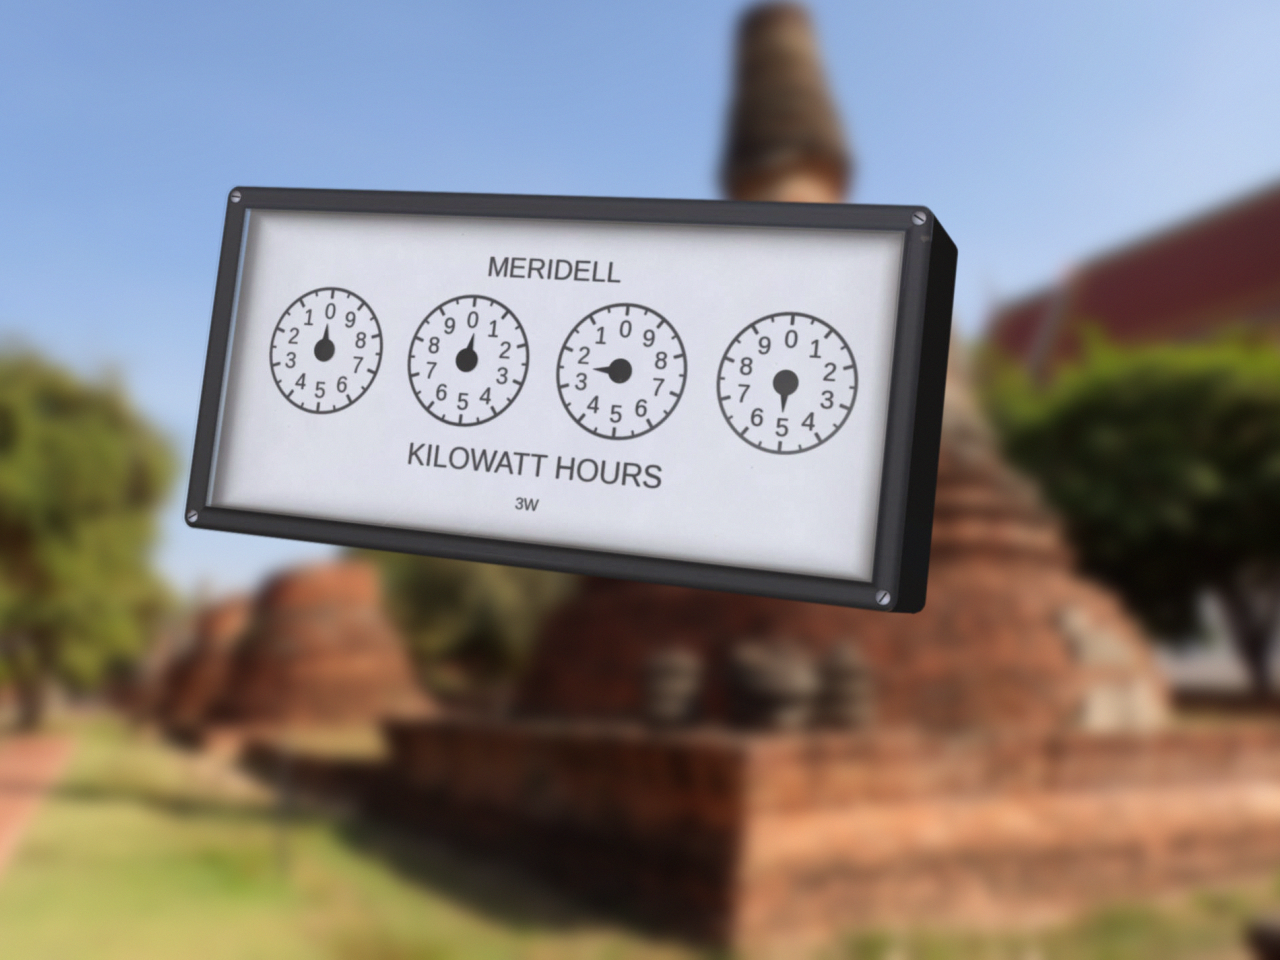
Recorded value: 25; kWh
